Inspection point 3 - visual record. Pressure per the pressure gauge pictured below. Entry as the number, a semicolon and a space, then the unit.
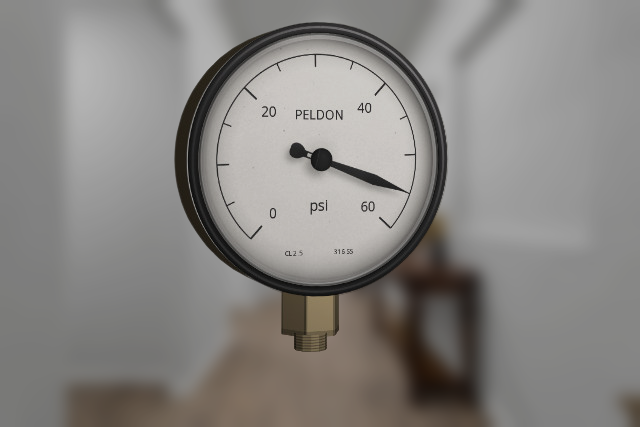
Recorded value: 55; psi
